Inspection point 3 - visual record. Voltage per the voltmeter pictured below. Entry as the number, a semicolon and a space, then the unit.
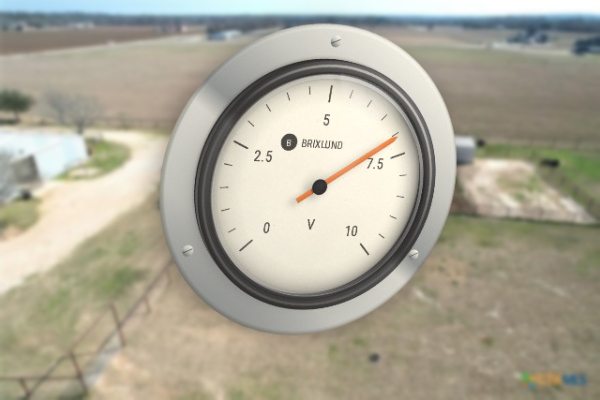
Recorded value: 7; V
